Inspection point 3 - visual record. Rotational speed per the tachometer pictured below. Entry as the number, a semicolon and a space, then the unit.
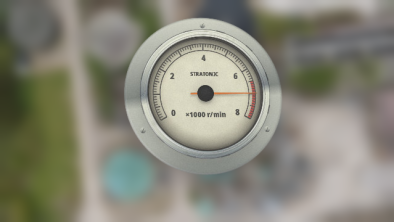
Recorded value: 7000; rpm
